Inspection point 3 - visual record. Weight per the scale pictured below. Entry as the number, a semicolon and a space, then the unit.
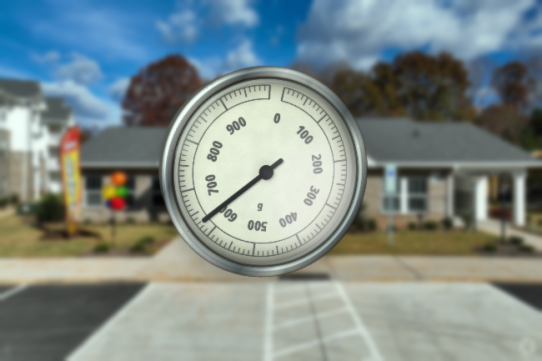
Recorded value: 630; g
